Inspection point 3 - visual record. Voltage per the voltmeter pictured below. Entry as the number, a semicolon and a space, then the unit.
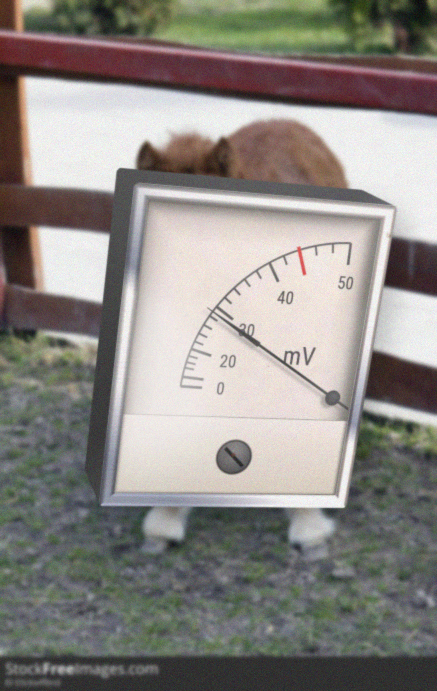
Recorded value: 29; mV
